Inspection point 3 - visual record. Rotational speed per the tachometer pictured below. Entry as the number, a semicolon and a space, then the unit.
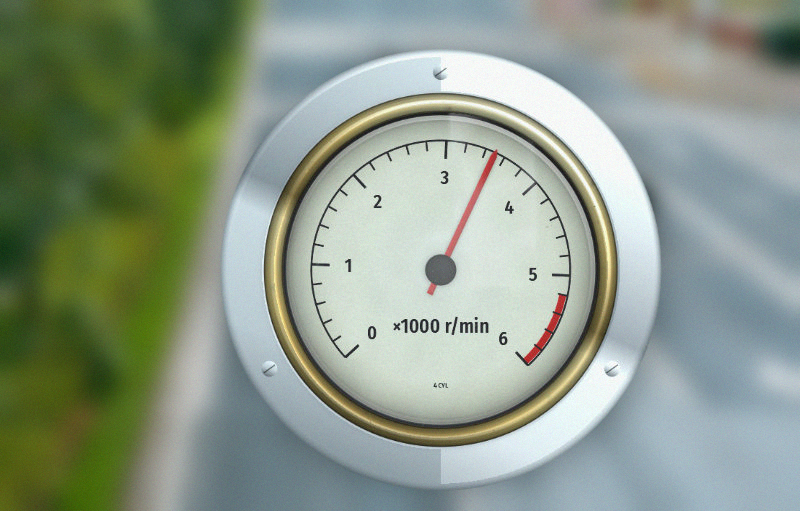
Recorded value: 3500; rpm
